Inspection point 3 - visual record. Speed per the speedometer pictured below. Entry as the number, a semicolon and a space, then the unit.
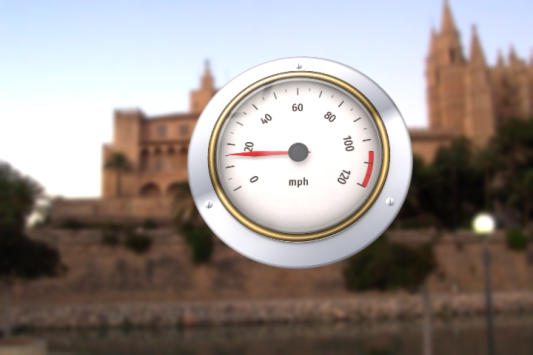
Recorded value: 15; mph
